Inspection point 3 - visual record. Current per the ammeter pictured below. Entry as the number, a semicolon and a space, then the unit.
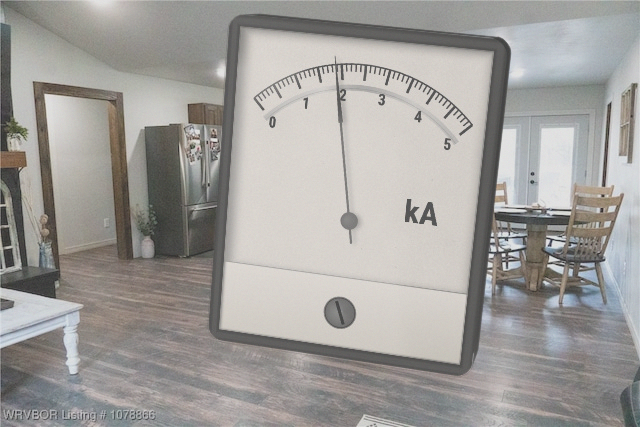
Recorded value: 1.9; kA
